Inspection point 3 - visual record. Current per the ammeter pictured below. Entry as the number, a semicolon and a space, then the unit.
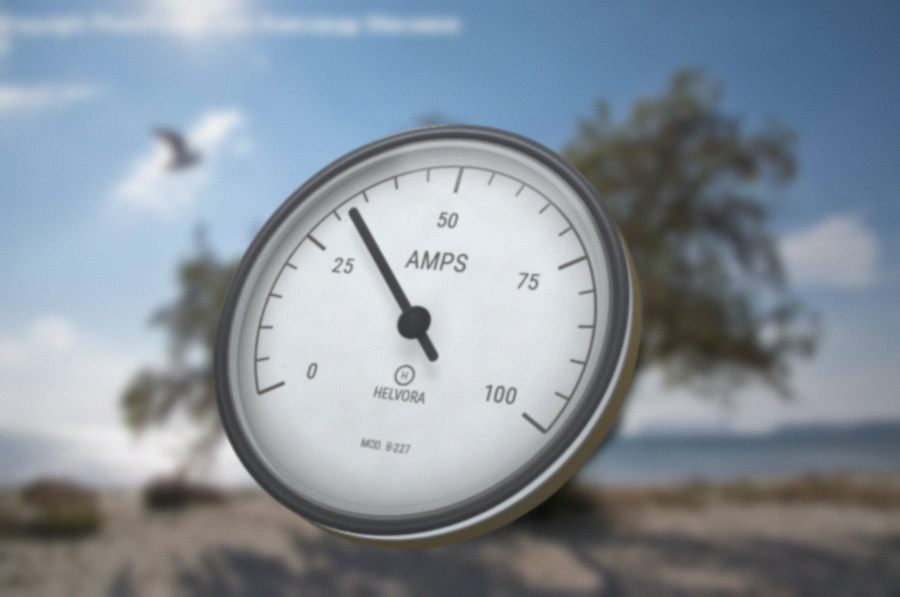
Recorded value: 32.5; A
